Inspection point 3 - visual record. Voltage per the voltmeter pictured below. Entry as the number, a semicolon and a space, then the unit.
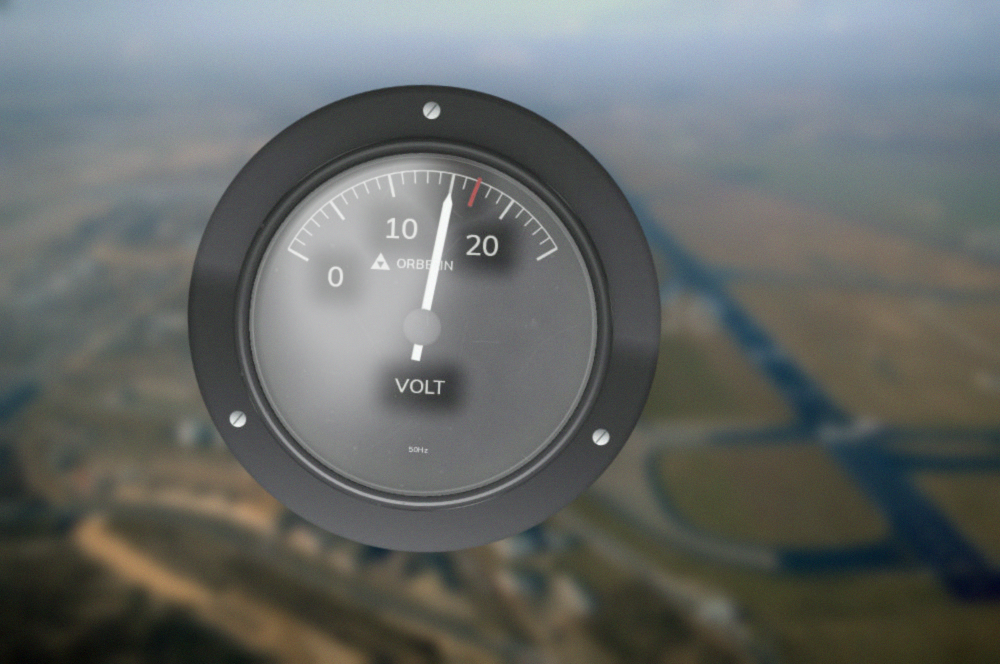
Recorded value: 15; V
